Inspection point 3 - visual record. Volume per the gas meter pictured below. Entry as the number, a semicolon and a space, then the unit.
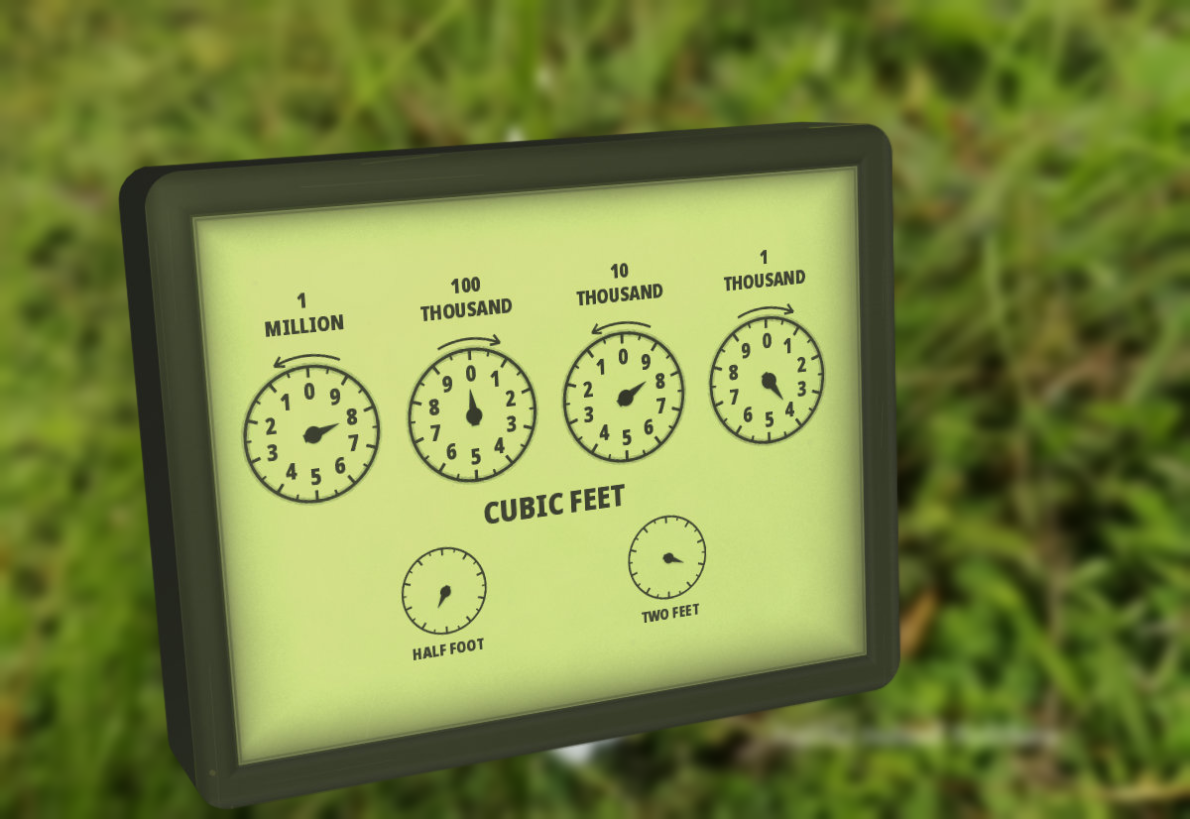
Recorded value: 798400; ft³
